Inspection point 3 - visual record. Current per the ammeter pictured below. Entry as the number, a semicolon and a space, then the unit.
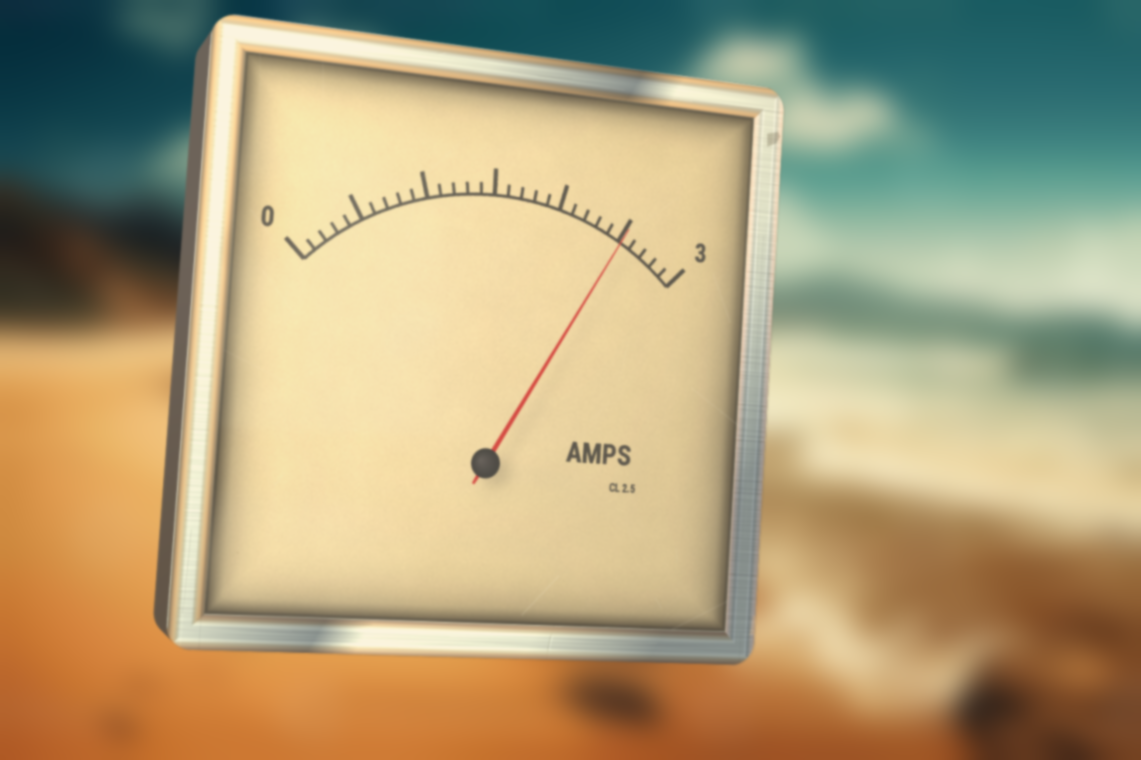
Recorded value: 2.5; A
